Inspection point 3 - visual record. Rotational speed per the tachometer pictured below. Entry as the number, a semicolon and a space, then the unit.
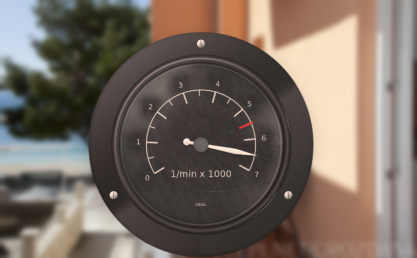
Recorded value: 6500; rpm
